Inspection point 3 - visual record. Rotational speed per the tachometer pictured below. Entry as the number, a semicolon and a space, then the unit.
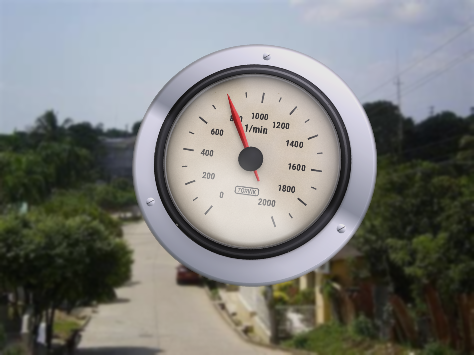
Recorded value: 800; rpm
